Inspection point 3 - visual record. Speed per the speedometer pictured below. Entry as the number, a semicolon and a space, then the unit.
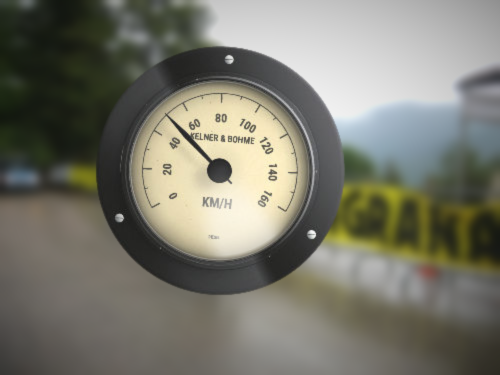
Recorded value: 50; km/h
